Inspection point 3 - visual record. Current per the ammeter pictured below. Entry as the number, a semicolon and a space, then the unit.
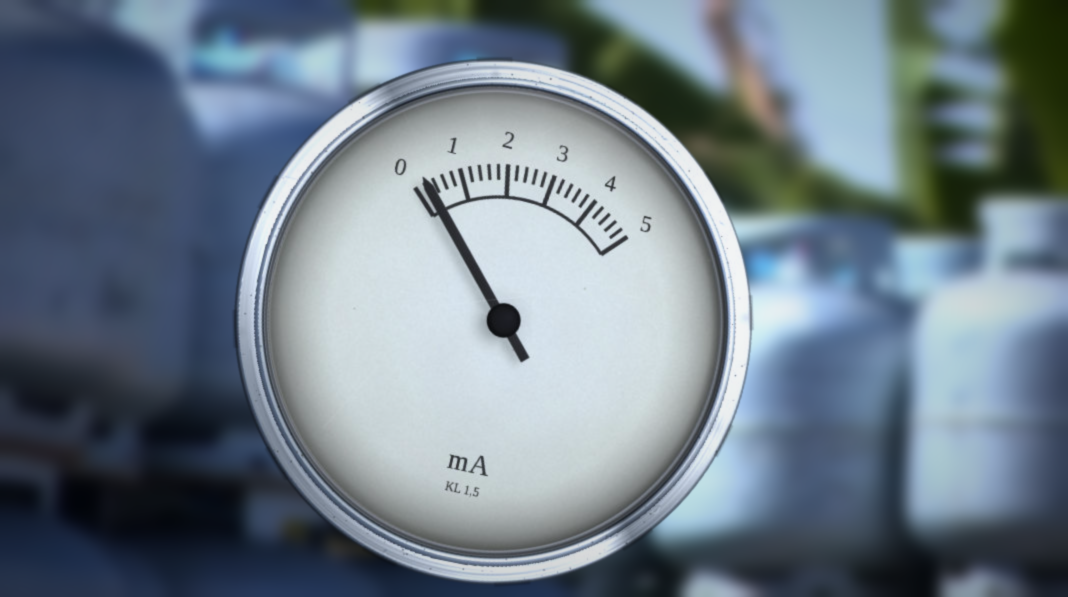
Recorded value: 0.2; mA
